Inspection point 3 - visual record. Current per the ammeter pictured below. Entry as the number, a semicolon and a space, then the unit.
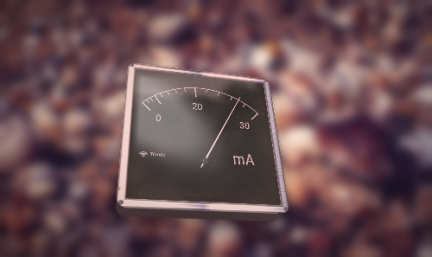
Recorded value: 27; mA
